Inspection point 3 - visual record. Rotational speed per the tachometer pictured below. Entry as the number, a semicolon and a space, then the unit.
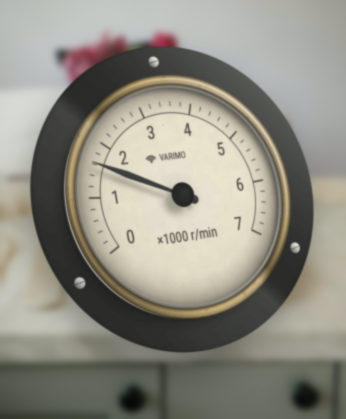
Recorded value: 1600; rpm
